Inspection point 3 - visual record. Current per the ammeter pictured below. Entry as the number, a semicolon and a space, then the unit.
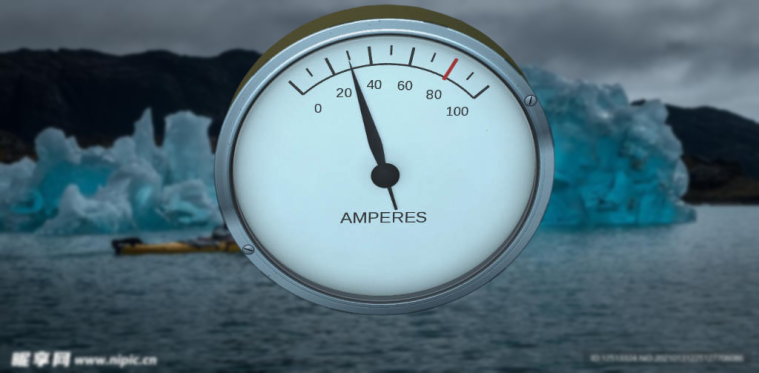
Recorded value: 30; A
